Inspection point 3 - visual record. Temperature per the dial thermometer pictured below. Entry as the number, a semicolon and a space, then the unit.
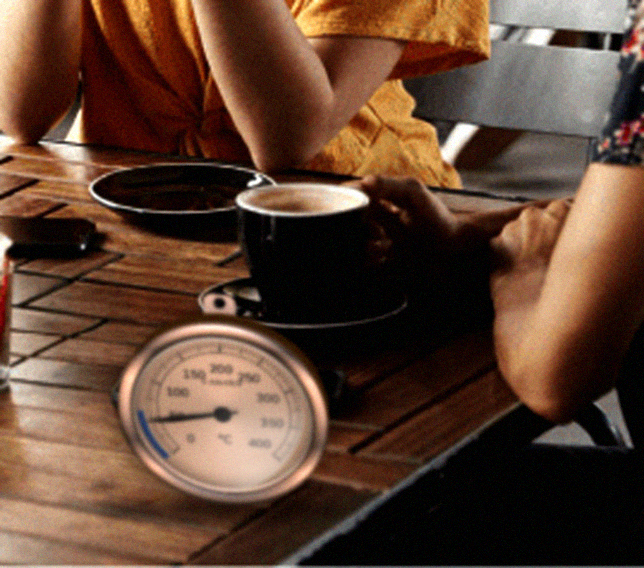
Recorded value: 50; °C
